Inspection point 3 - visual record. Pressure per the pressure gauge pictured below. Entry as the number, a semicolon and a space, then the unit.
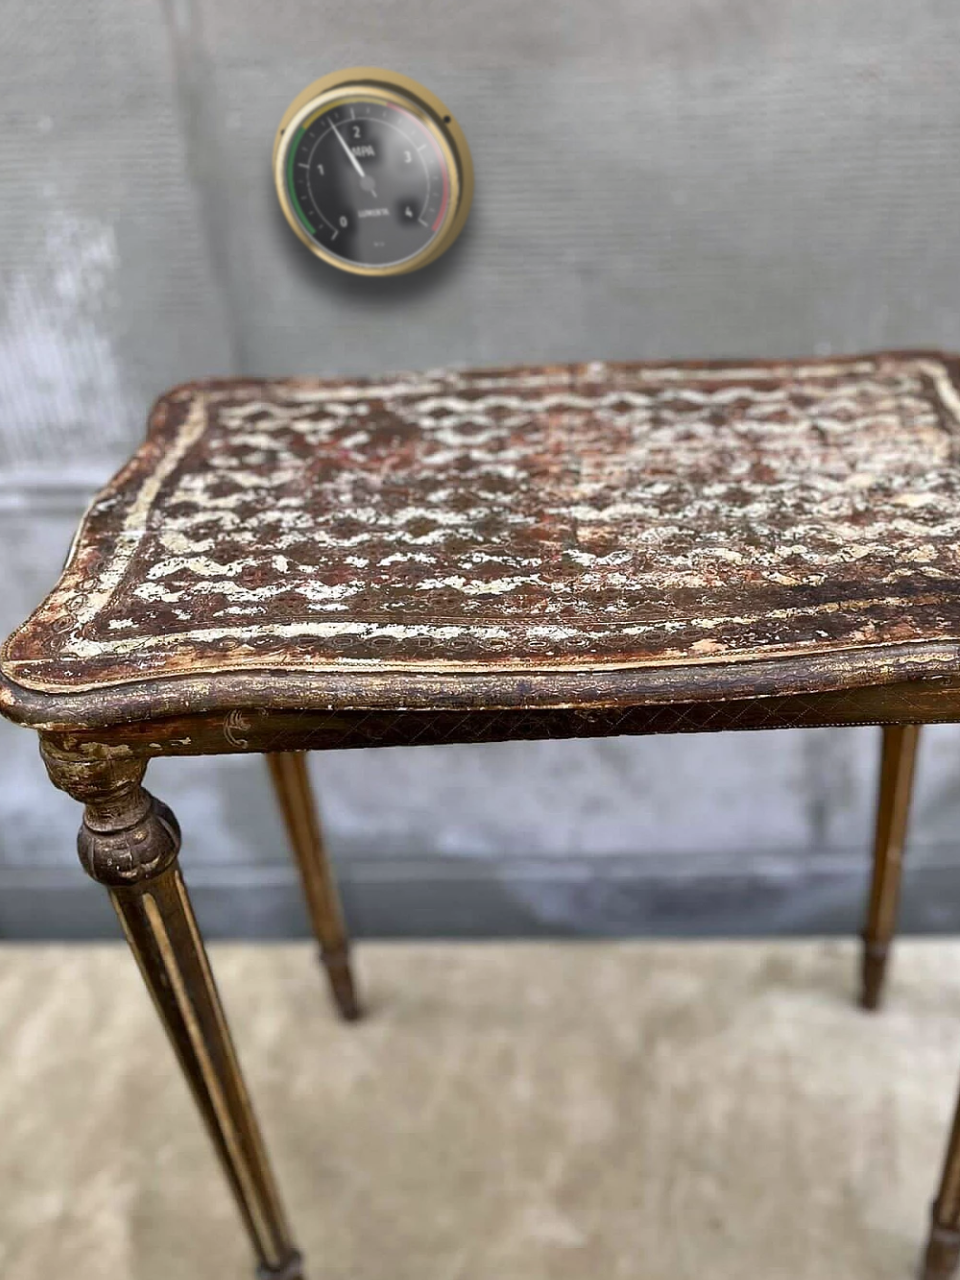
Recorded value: 1.7; MPa
